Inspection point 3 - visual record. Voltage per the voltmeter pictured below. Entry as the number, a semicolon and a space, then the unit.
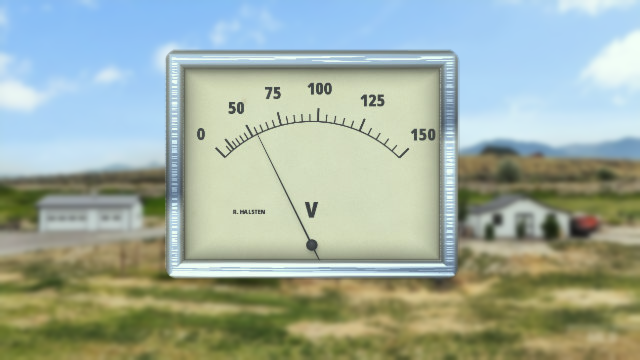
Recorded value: 55; V
